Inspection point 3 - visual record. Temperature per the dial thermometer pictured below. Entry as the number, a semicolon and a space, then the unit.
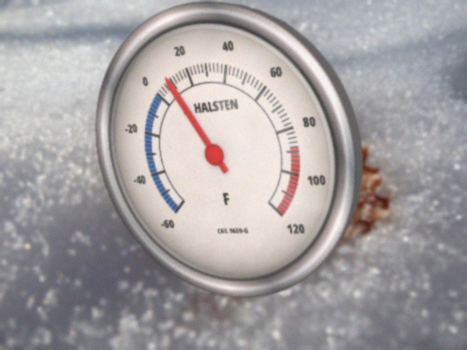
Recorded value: 10; °F
